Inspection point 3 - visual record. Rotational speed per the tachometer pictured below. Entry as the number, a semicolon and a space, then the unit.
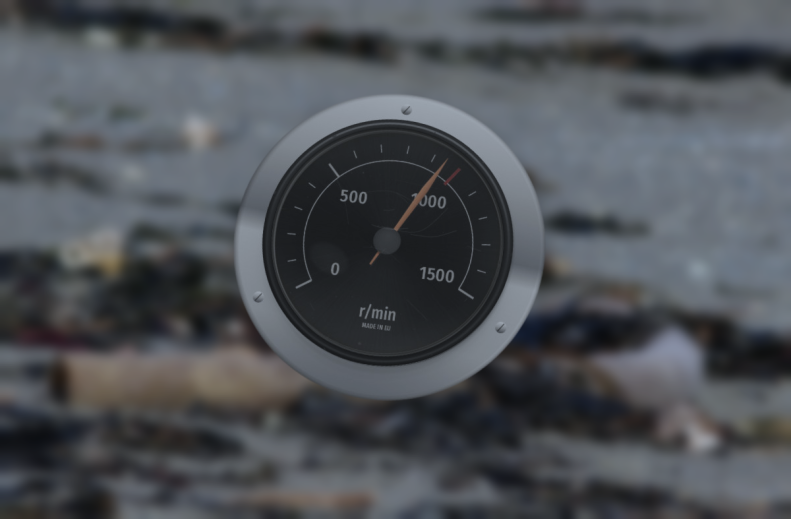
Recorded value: 950; rpm
